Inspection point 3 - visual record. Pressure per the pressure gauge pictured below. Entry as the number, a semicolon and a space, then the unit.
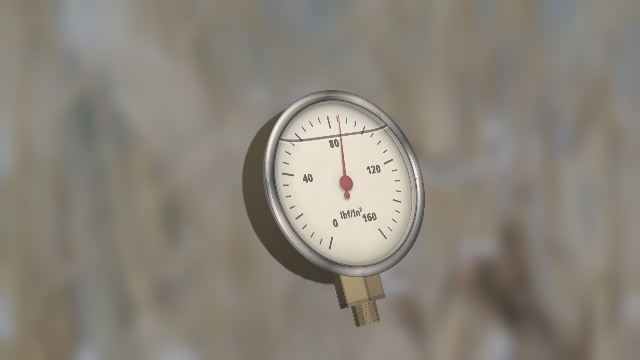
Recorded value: 85; psi
